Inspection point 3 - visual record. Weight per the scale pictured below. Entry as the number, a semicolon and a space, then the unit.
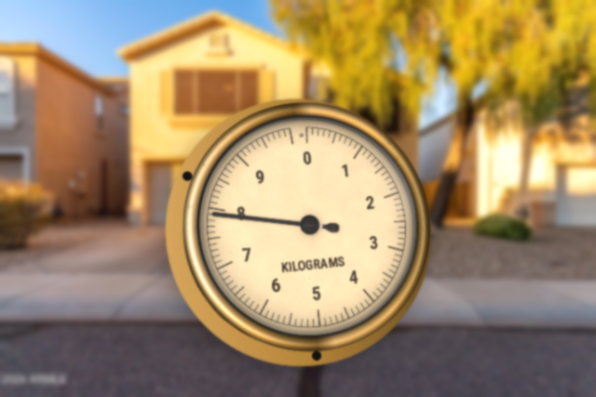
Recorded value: 7.9; kg
